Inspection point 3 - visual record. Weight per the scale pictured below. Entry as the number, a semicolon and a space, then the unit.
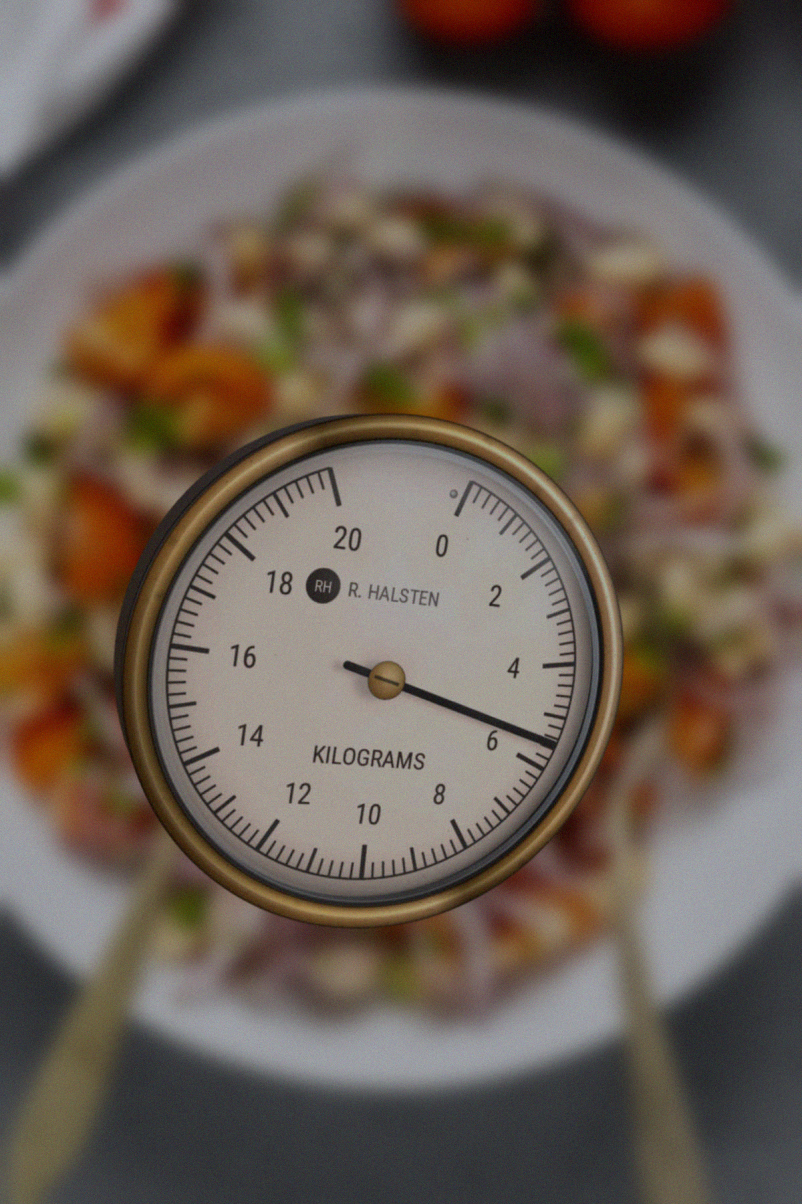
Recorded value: 5.5; kg
